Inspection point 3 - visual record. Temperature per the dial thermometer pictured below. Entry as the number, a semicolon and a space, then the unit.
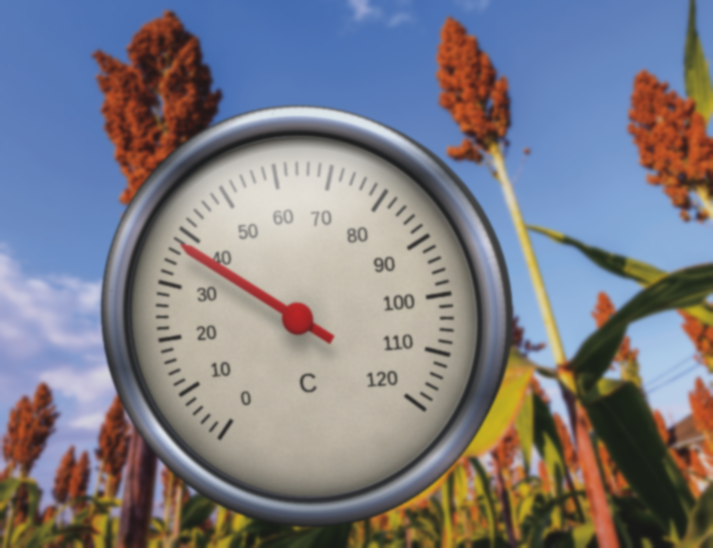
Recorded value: 38; °C
